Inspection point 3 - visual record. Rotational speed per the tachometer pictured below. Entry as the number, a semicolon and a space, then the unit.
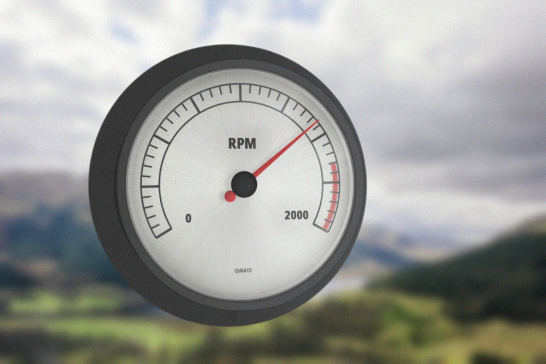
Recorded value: 1425; rpm
